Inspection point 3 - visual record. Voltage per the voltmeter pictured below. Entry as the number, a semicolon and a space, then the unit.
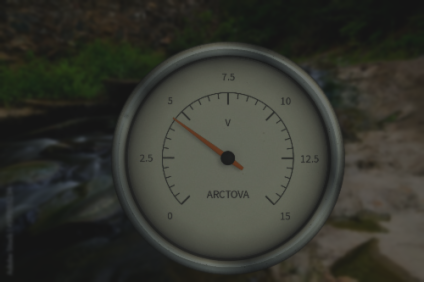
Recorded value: 4.5; V
